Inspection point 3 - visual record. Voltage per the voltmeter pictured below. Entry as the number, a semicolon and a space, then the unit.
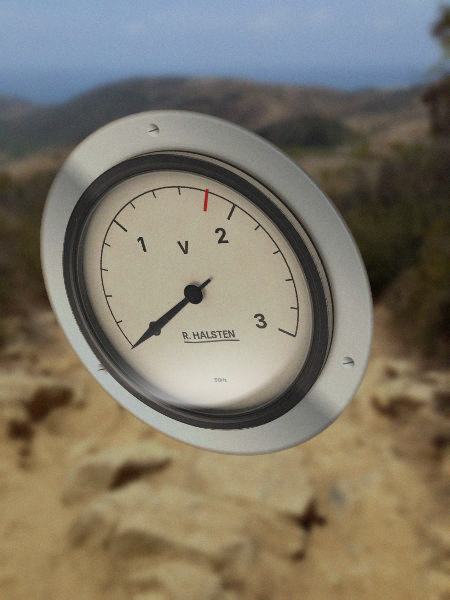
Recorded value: 0; V
